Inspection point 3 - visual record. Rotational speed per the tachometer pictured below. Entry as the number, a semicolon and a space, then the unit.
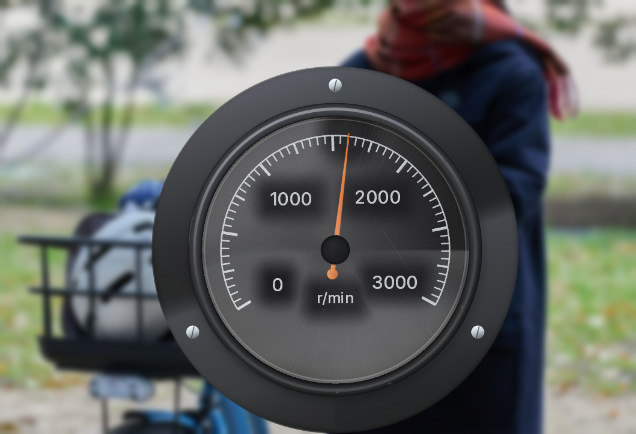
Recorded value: 1600; rpm
